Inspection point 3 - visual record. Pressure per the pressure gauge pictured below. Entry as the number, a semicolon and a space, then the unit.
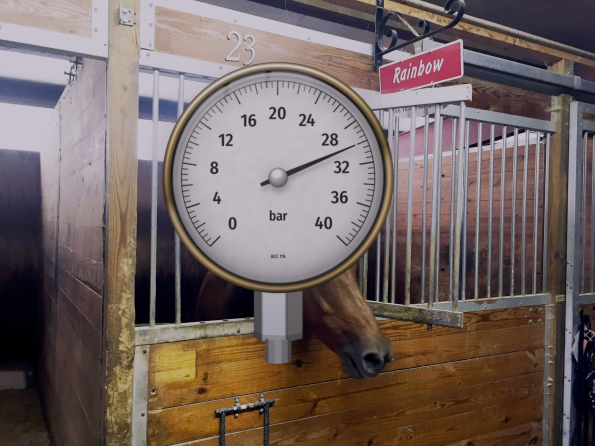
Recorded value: 30; bar
